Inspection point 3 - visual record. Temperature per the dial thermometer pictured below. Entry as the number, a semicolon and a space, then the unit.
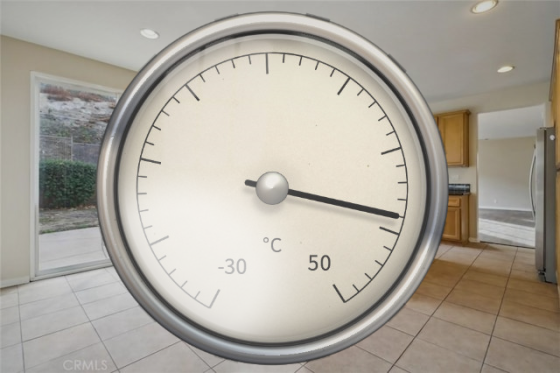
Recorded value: 38; °C
